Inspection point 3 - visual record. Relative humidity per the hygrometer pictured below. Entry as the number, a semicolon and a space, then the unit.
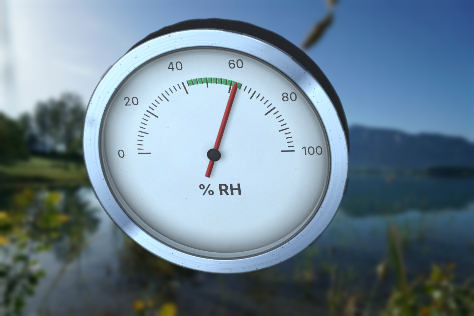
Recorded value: 62; %
